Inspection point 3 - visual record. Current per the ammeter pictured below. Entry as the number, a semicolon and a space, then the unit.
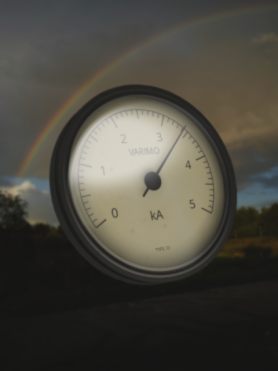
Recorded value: 3.4; kA
